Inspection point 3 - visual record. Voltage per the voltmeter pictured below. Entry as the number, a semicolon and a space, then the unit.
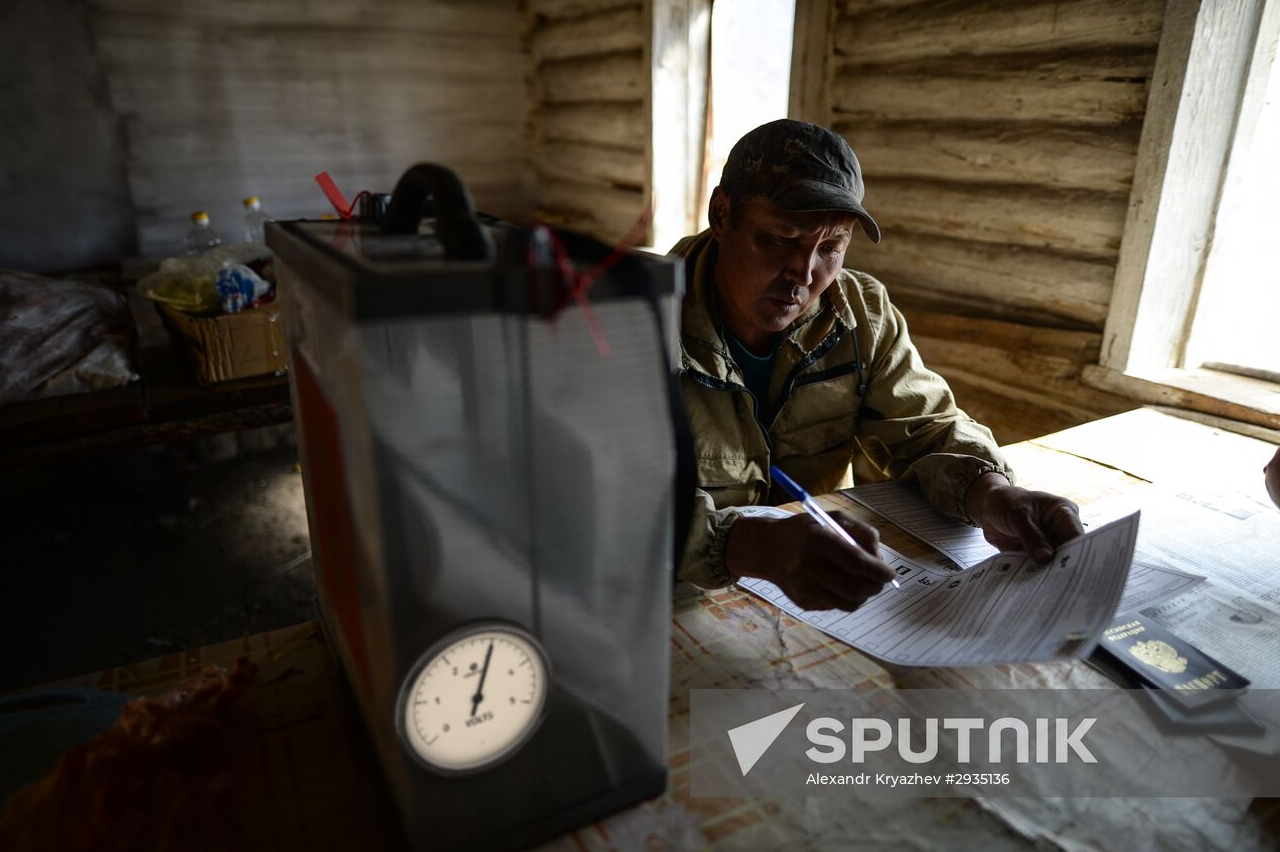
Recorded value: 3; V
